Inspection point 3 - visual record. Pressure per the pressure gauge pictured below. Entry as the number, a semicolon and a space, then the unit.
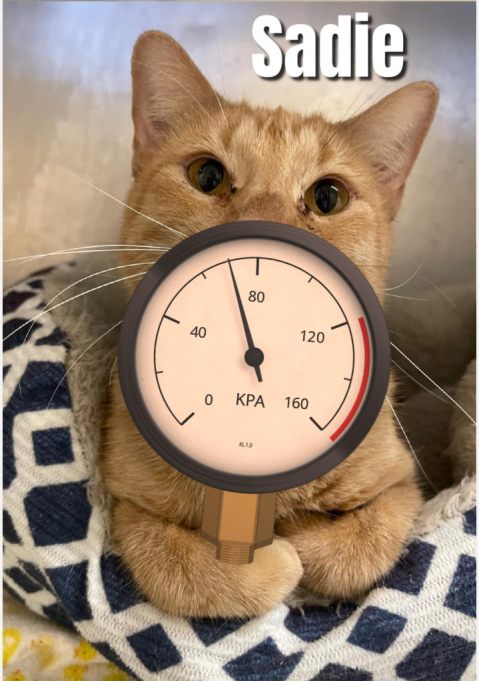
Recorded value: 70; kPa
